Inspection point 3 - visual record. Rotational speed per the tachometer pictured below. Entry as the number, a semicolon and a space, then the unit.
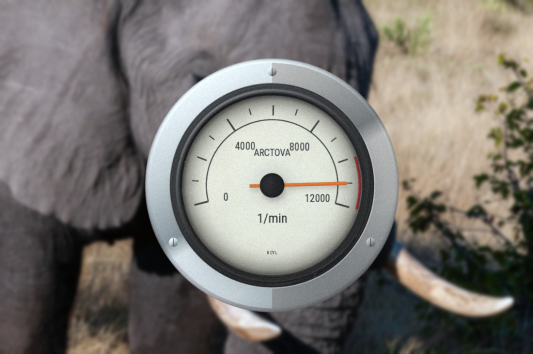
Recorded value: 11000; rpm
